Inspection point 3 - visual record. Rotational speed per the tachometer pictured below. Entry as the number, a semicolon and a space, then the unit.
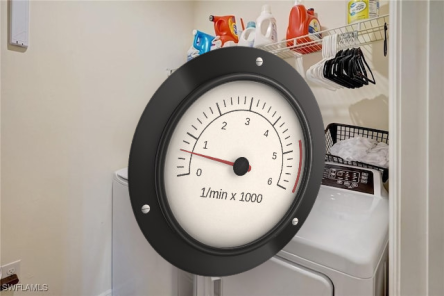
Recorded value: 600; rpm
